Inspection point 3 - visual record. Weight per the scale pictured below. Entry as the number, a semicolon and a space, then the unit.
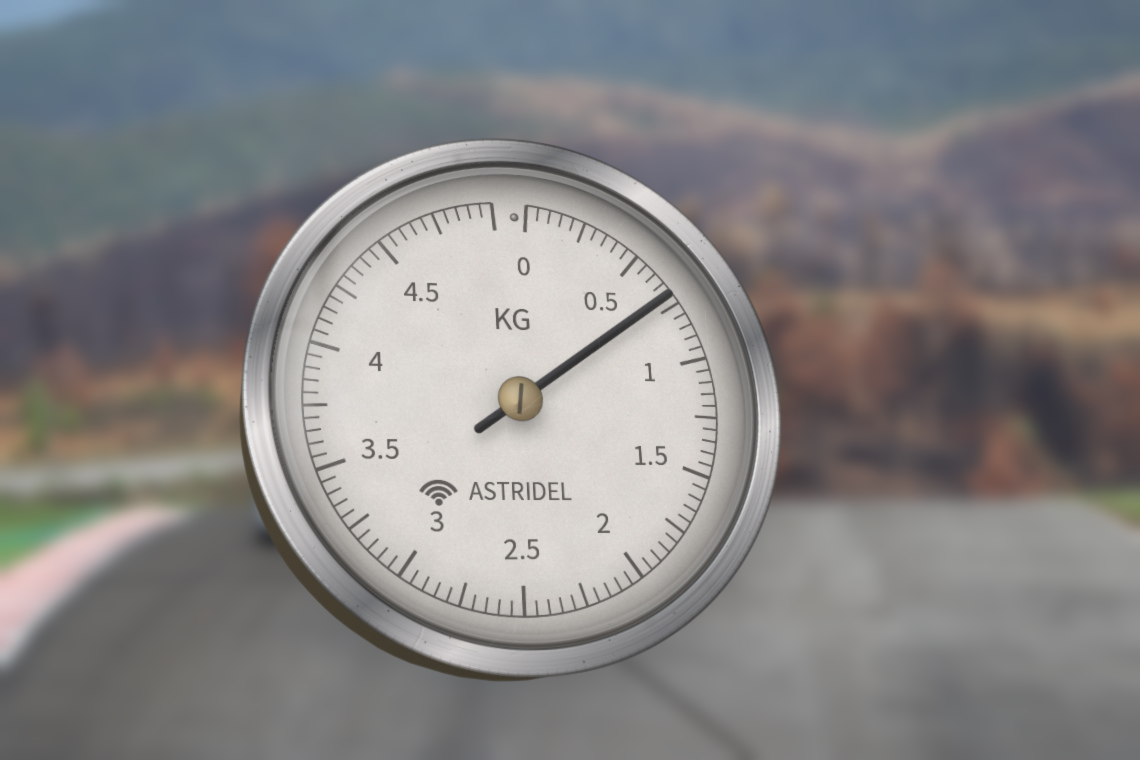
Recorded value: 0.7; kg
